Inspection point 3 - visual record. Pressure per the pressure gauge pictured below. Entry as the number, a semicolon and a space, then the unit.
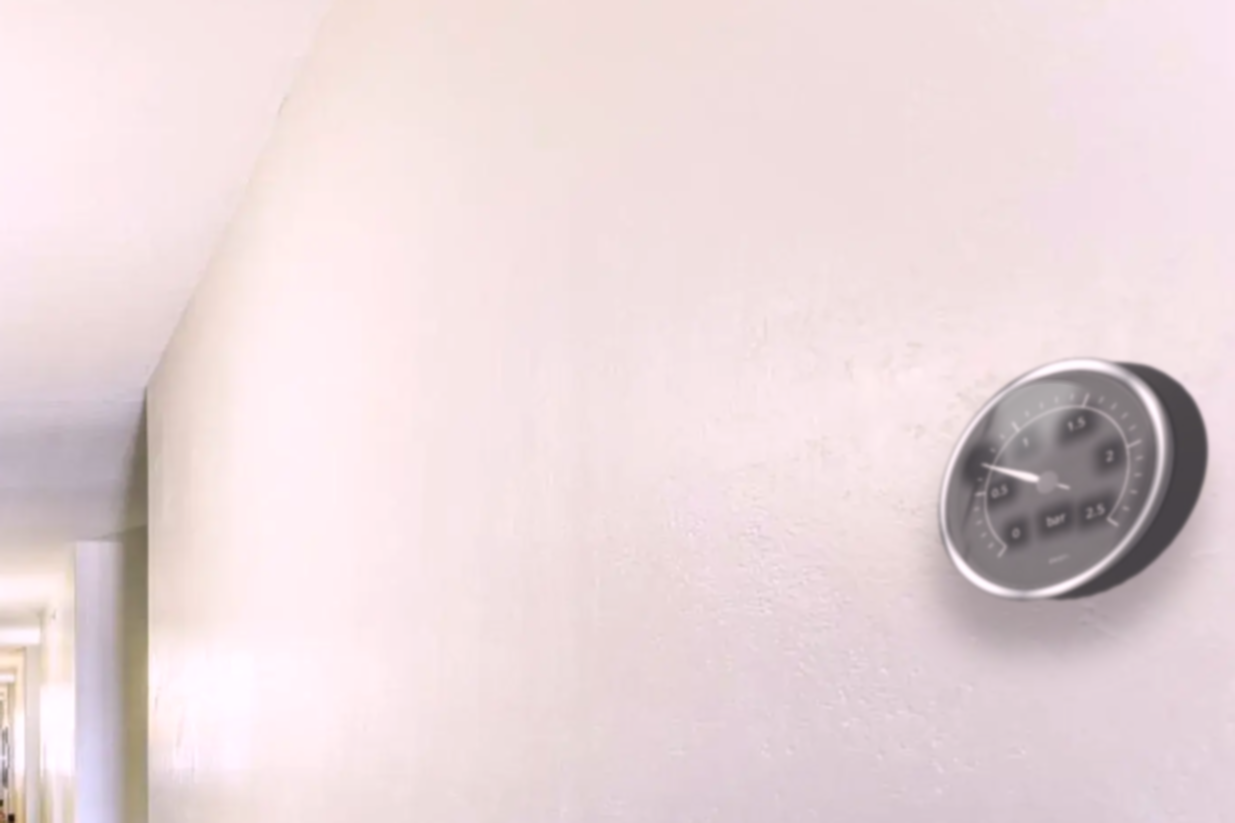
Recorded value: 0.7; bar
